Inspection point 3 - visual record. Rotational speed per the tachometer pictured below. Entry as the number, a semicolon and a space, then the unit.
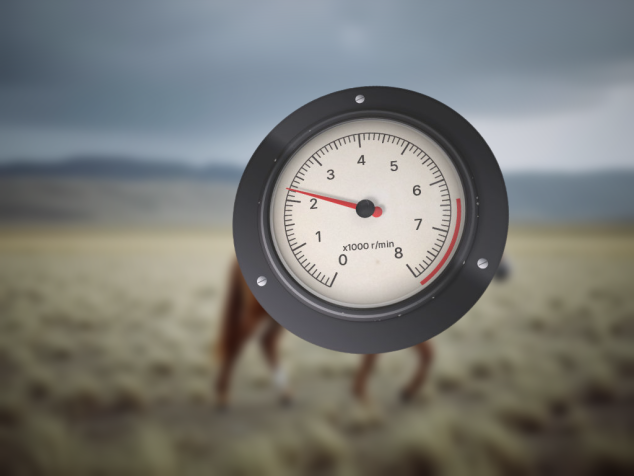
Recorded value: 2200; rpm
